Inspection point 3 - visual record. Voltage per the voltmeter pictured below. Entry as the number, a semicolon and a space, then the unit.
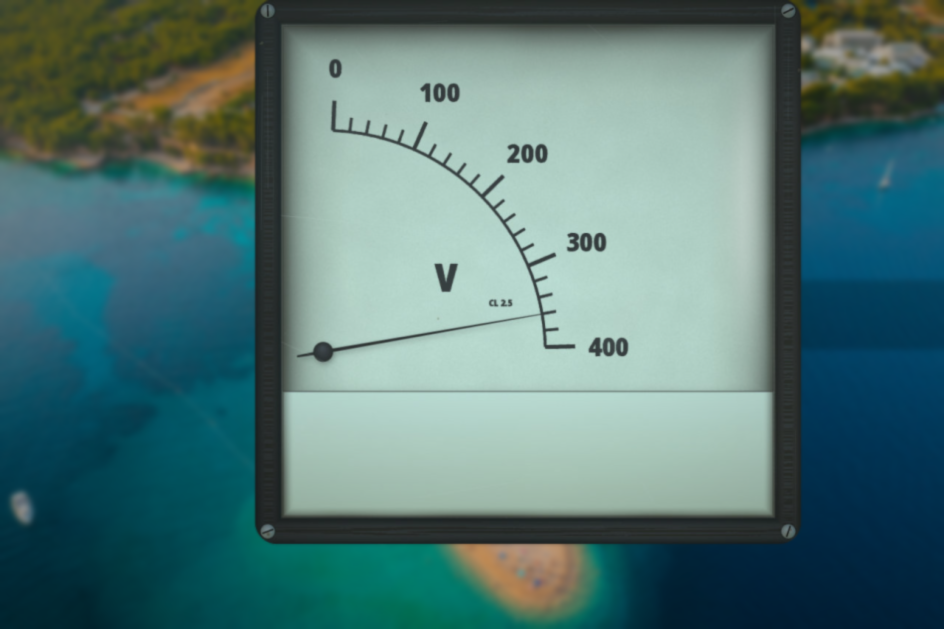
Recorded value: 360; V
